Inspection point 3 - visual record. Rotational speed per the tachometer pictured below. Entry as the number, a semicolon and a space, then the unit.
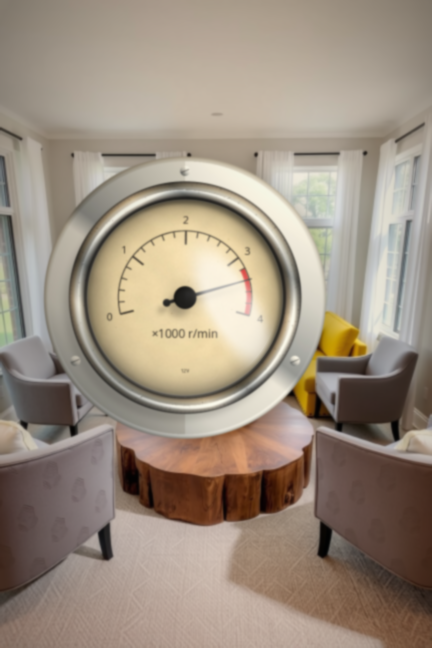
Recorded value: 3400; rpm
